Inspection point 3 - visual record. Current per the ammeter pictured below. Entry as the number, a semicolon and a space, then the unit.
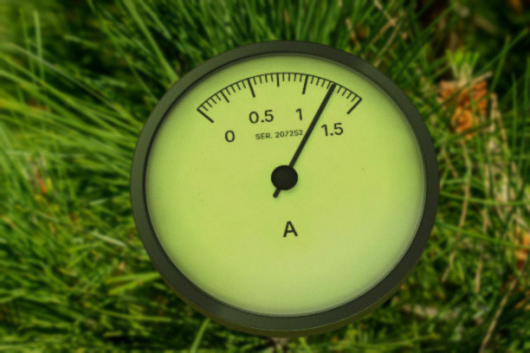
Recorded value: 1.25; A
